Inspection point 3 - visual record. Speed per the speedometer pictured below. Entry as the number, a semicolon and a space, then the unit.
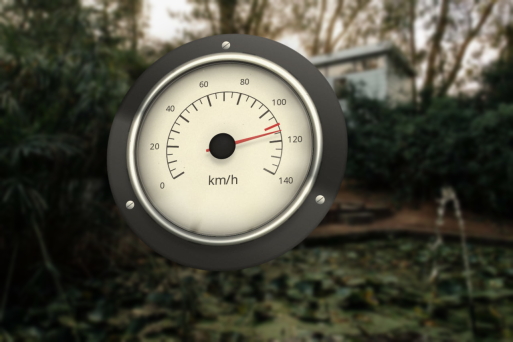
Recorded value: 115; km/h
